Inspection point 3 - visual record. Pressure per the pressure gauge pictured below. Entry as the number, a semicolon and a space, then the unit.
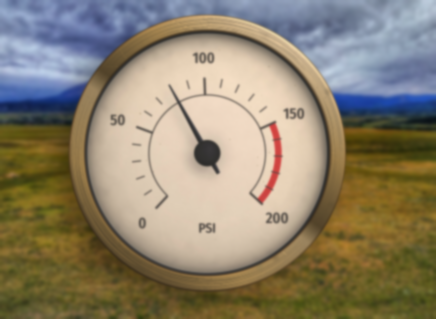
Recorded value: 80; psi
